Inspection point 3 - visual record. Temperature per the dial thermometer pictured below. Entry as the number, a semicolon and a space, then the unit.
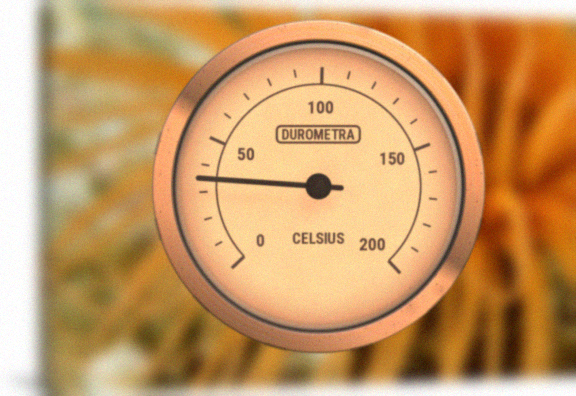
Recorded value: 35; °C
